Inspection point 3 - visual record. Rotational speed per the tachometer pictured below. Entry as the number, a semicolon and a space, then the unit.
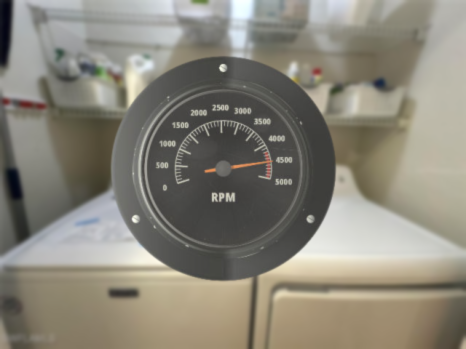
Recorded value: 4500; rpm
